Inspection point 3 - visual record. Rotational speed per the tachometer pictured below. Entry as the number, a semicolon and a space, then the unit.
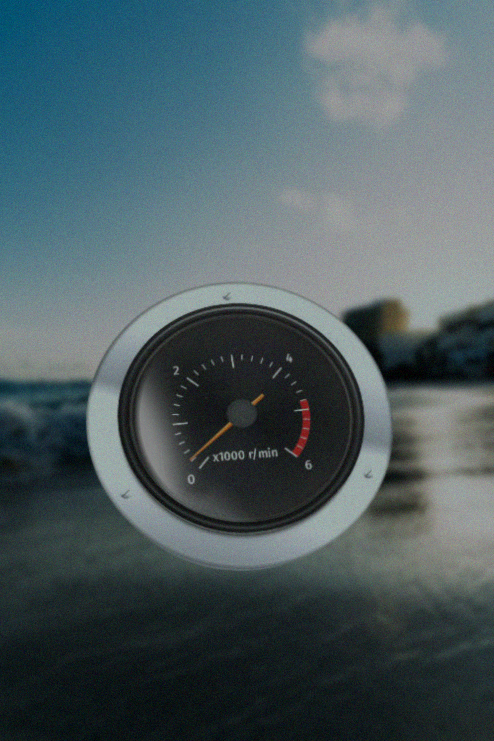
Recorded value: 200; rpm
